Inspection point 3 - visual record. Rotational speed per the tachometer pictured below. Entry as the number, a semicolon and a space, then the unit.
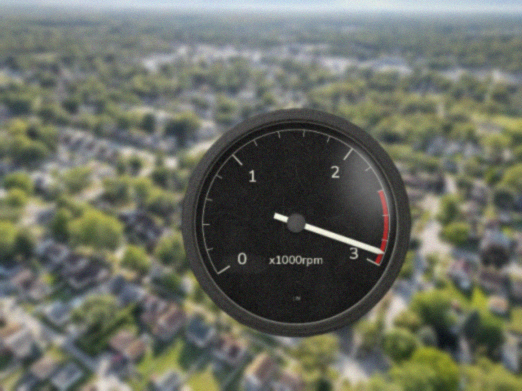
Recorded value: 2900; rpm
